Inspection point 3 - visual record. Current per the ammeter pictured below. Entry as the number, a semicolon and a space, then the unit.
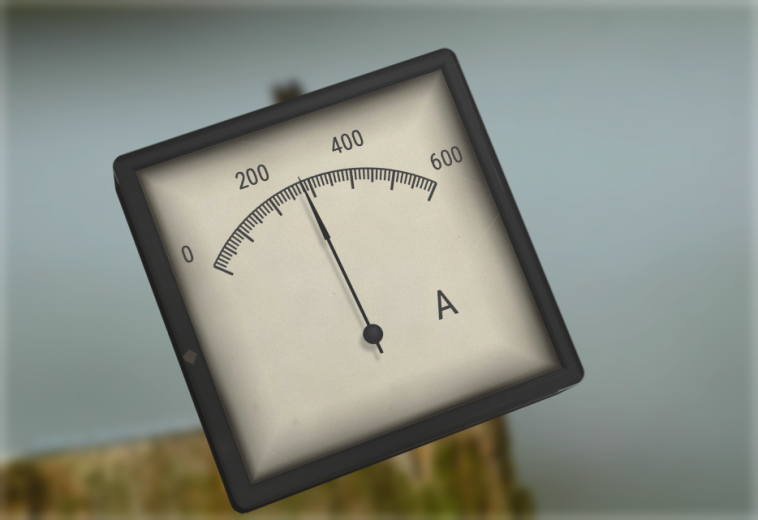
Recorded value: 280; A
